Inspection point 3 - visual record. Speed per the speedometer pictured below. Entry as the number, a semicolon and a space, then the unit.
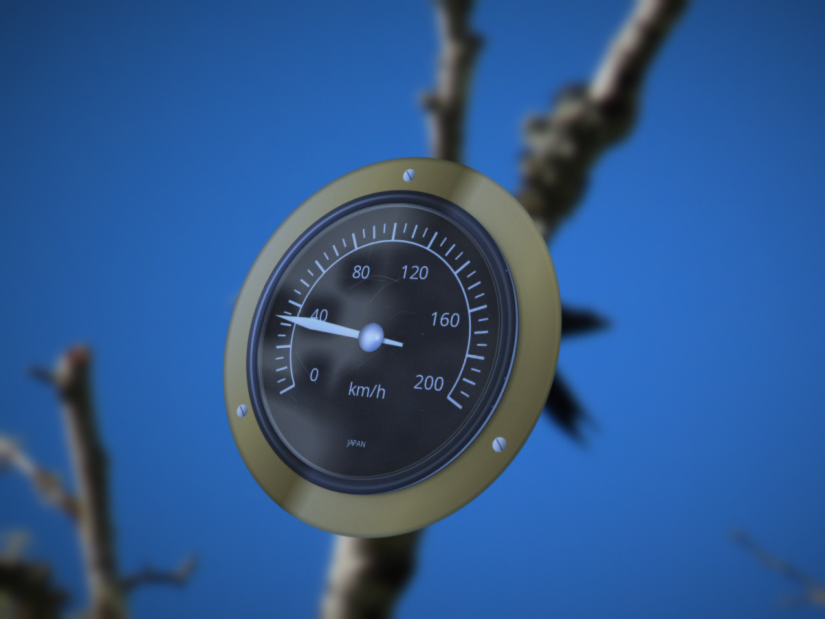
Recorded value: 32.5; km/h
